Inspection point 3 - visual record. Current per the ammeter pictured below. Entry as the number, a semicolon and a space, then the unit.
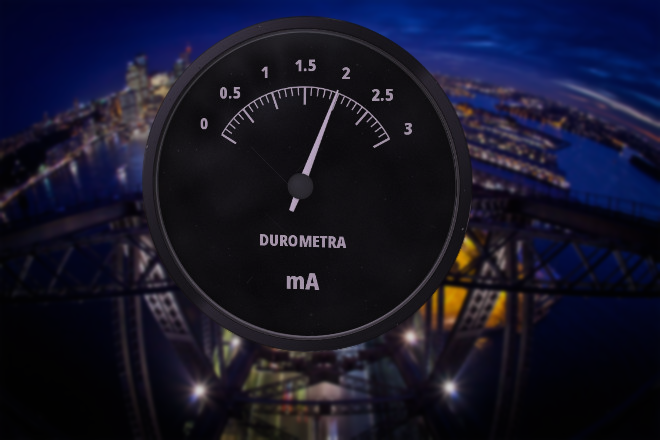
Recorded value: 2; mA
